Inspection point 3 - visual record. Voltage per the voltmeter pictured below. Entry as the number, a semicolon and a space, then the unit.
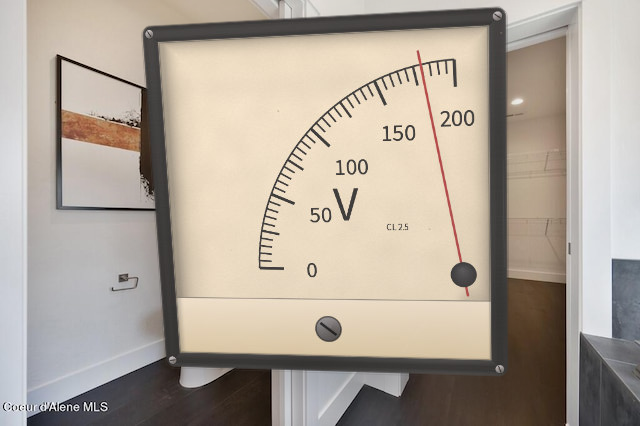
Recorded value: 180; V
